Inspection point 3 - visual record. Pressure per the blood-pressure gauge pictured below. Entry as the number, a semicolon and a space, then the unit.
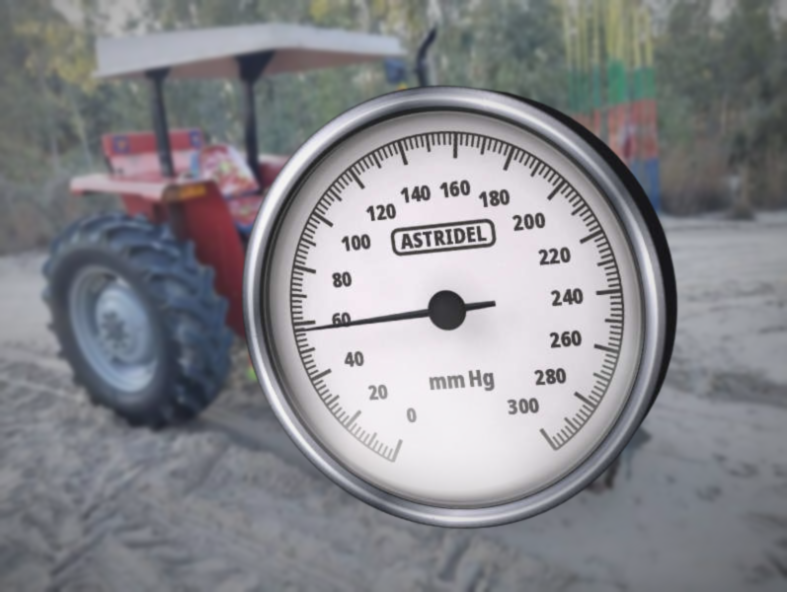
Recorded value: 58; mmHg
